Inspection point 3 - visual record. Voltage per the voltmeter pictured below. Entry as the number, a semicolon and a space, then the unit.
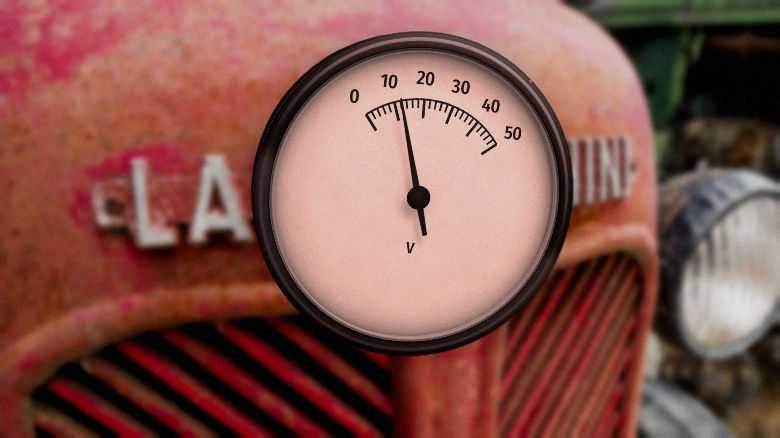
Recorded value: 12; V
